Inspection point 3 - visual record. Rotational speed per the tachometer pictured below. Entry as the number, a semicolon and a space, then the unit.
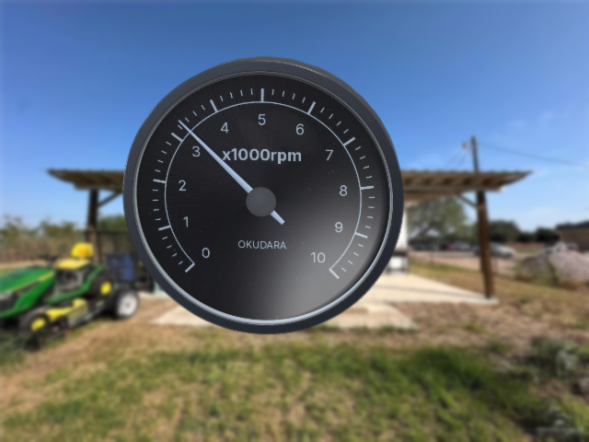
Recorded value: 3300; rpm
